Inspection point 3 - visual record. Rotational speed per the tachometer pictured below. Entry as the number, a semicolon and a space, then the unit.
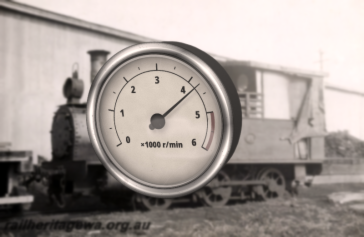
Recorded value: 4250; rpm
